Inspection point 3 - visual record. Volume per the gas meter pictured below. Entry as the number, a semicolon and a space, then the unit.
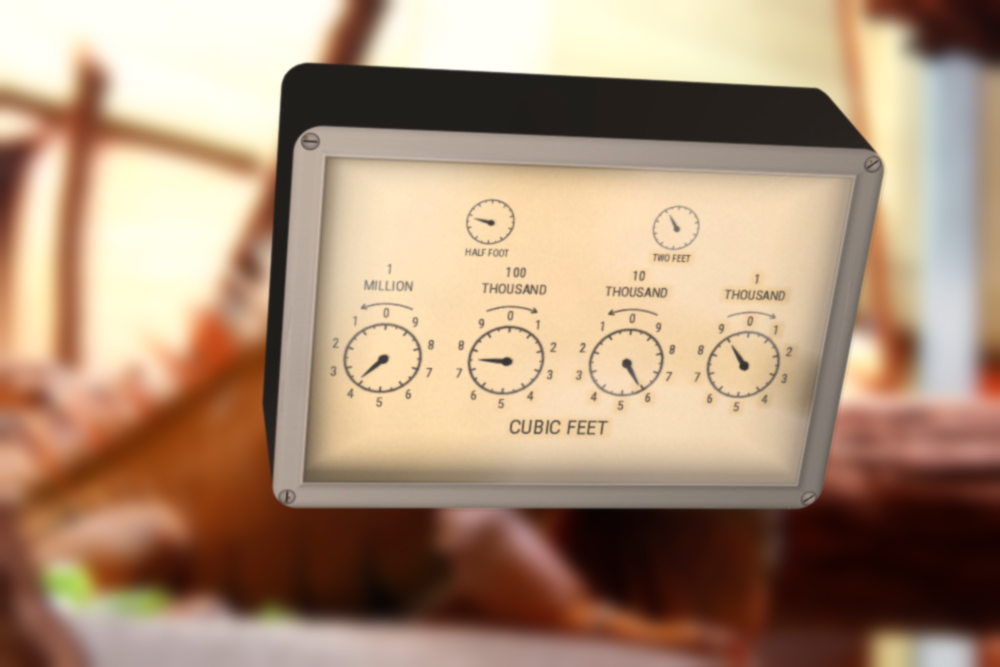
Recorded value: 375900; ft³
